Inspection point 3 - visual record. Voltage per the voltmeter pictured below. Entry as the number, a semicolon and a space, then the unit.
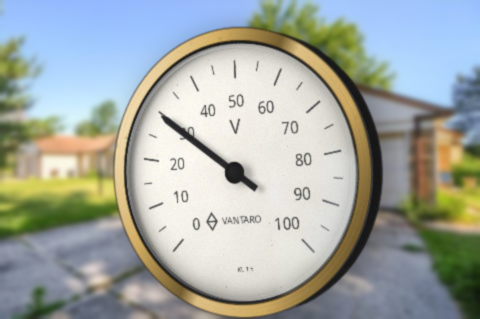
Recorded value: 30; V
